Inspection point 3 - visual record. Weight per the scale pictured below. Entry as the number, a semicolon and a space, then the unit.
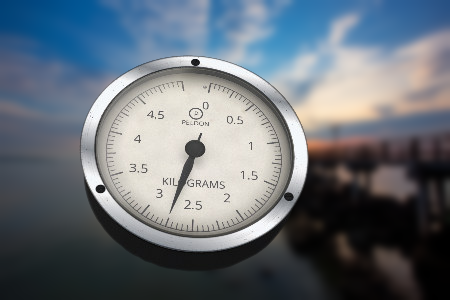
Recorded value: 2.75; kg
